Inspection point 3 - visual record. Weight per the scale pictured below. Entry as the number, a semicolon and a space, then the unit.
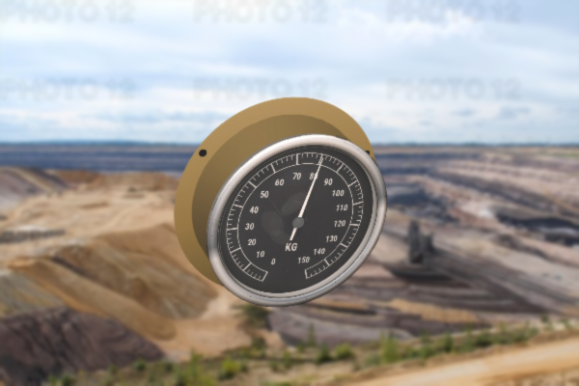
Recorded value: 80; kg
